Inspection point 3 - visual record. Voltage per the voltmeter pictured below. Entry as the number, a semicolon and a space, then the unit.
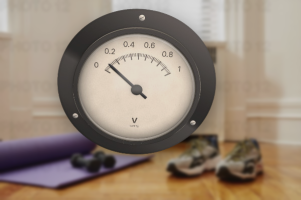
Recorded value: 0.1; V
